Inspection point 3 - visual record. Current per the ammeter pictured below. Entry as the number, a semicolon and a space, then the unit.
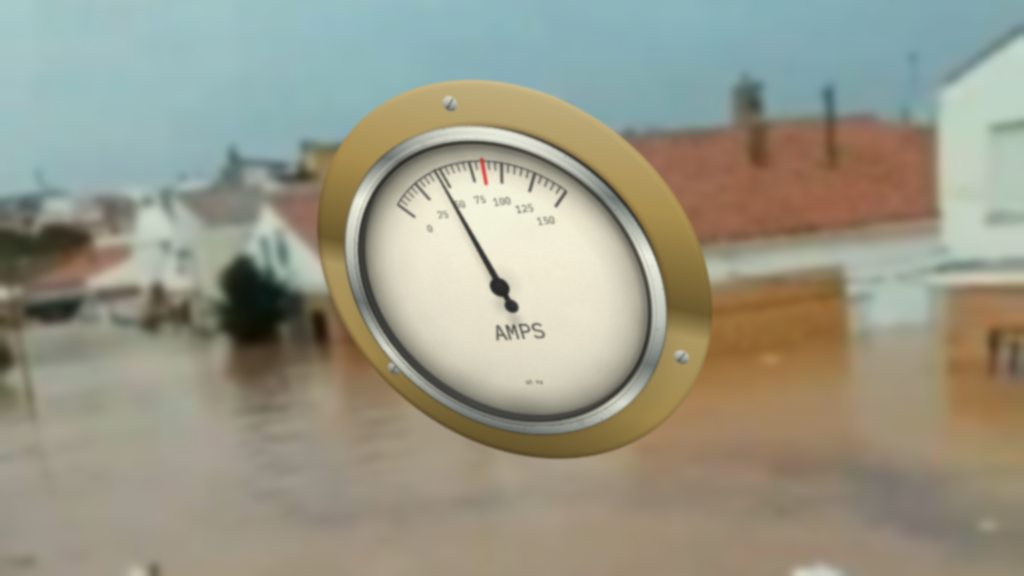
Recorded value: 50; A
